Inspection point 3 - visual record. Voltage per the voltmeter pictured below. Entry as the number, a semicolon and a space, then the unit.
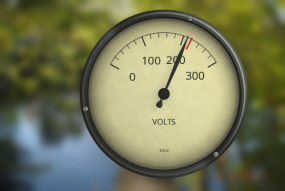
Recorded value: 210; V
